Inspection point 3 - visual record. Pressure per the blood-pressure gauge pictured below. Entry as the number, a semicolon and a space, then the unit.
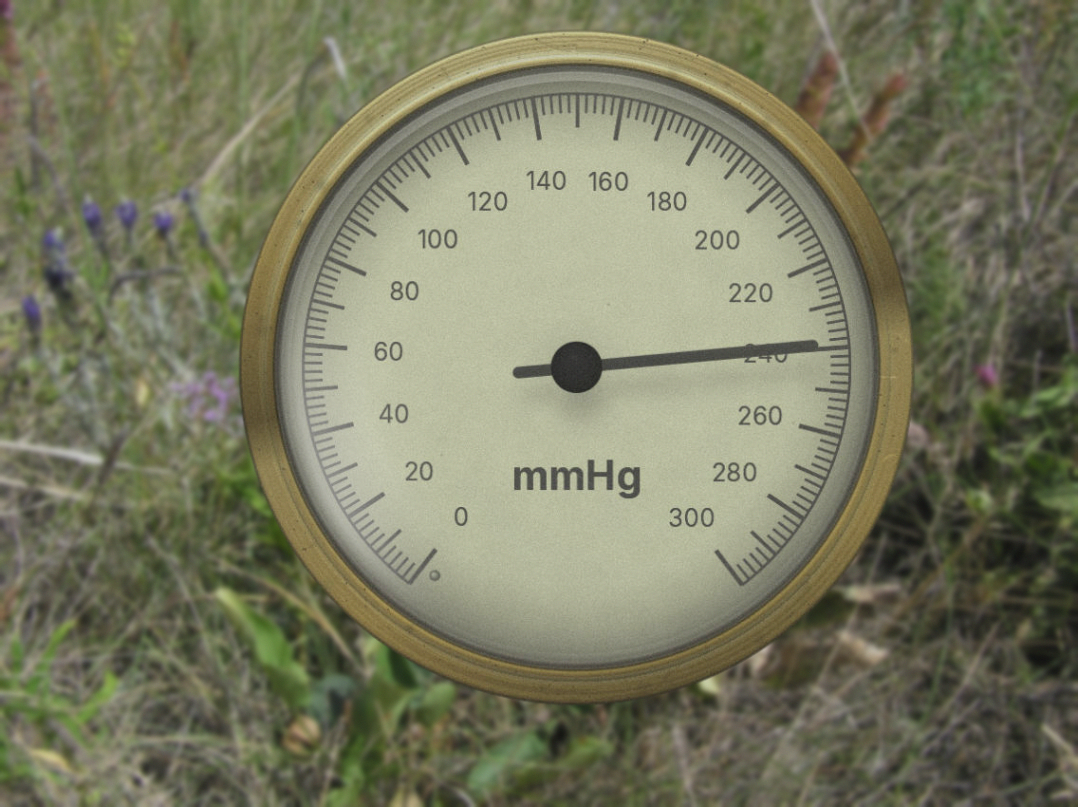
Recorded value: 239; mmHg
